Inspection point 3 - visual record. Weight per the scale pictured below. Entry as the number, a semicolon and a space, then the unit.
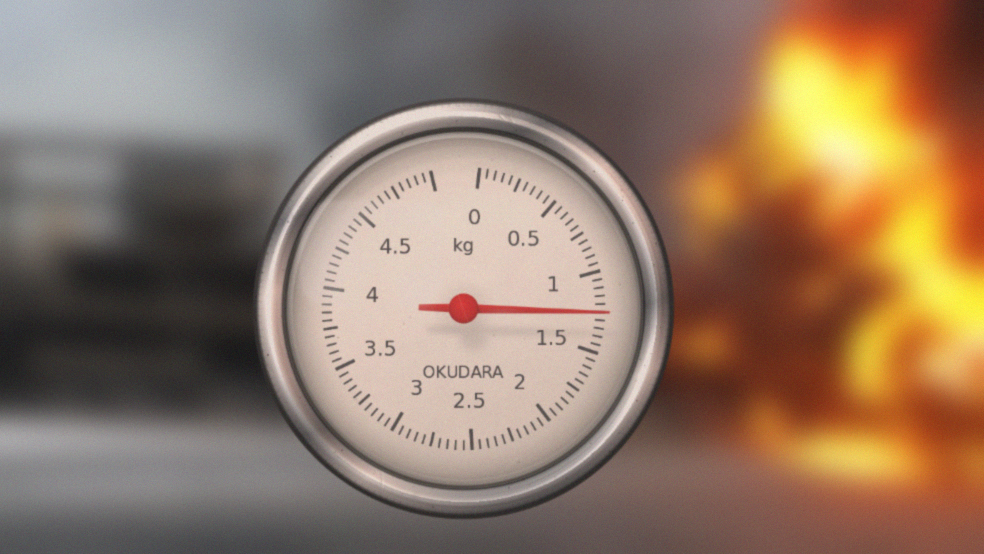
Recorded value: 1.25; kg
